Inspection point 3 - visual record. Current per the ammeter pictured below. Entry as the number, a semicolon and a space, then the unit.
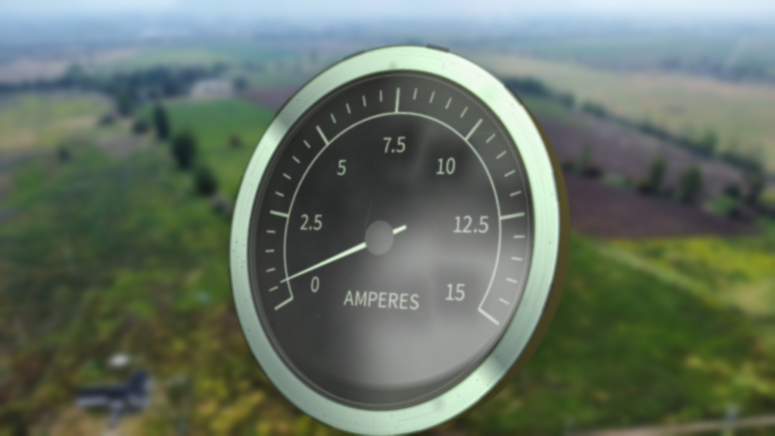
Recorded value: 0.5; A
